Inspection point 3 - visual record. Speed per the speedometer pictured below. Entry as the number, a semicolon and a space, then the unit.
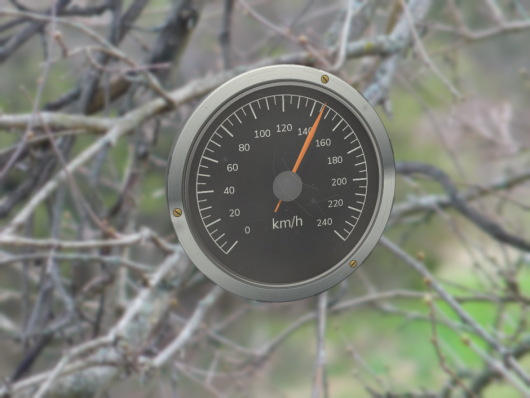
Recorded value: 145; km/h
